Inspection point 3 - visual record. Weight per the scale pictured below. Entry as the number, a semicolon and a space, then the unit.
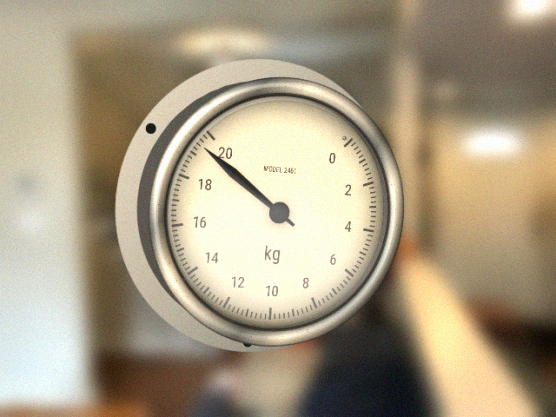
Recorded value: 19.4; kg
